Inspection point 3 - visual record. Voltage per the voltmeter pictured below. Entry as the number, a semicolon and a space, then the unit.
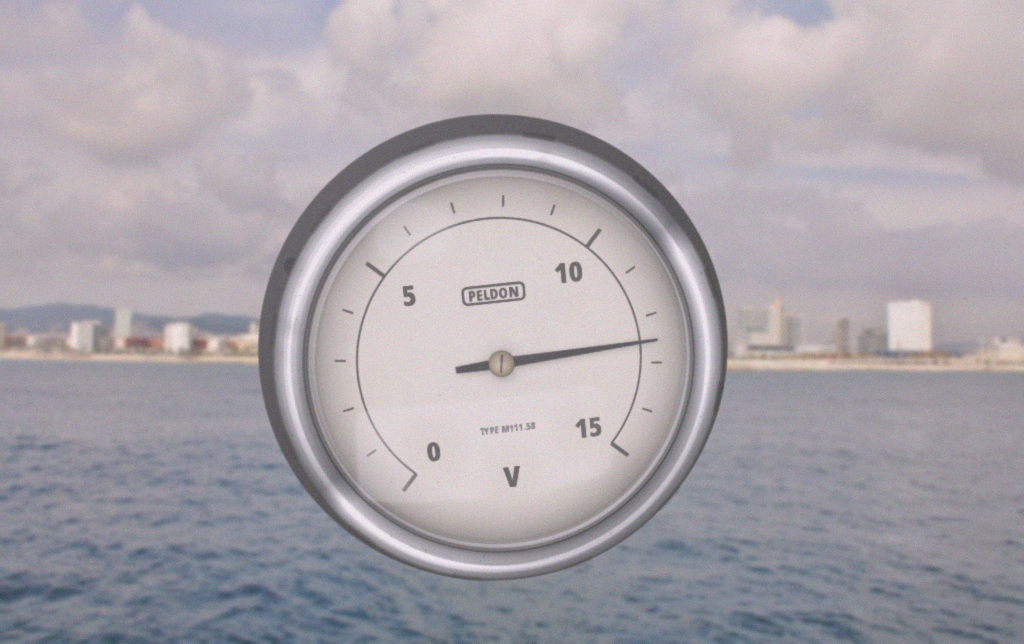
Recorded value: 12.5; V
